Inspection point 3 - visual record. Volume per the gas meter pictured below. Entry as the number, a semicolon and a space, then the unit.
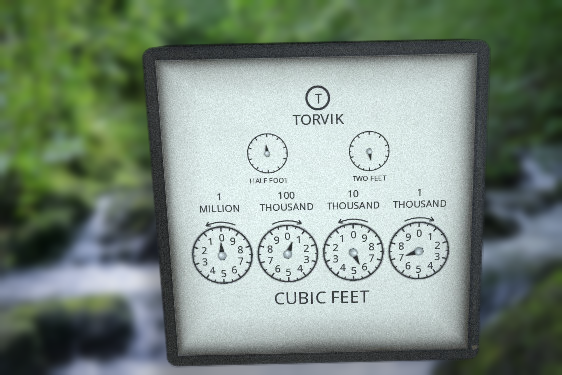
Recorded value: 5700; ft³
